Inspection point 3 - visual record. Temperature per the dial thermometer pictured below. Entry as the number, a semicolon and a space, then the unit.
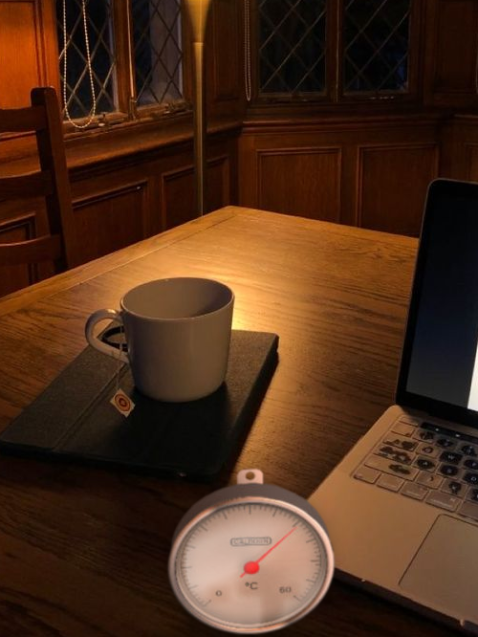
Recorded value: 40; °C
